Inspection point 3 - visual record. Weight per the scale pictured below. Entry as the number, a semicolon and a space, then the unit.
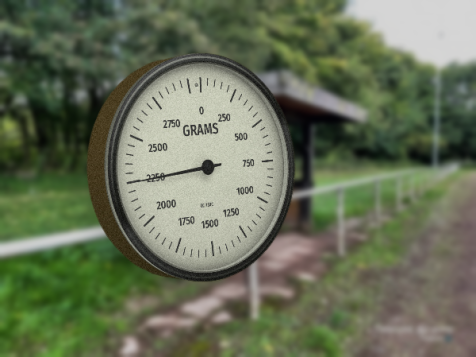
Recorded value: 2250; g
